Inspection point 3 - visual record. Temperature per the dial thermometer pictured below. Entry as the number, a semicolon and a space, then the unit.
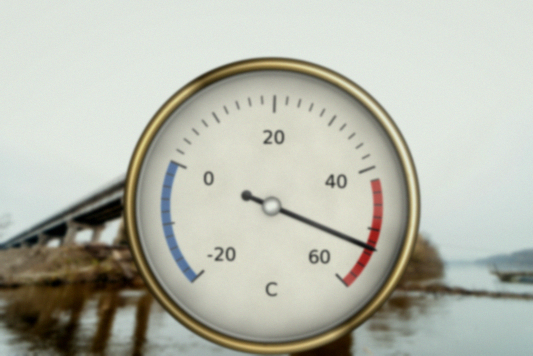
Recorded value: 53; °C
